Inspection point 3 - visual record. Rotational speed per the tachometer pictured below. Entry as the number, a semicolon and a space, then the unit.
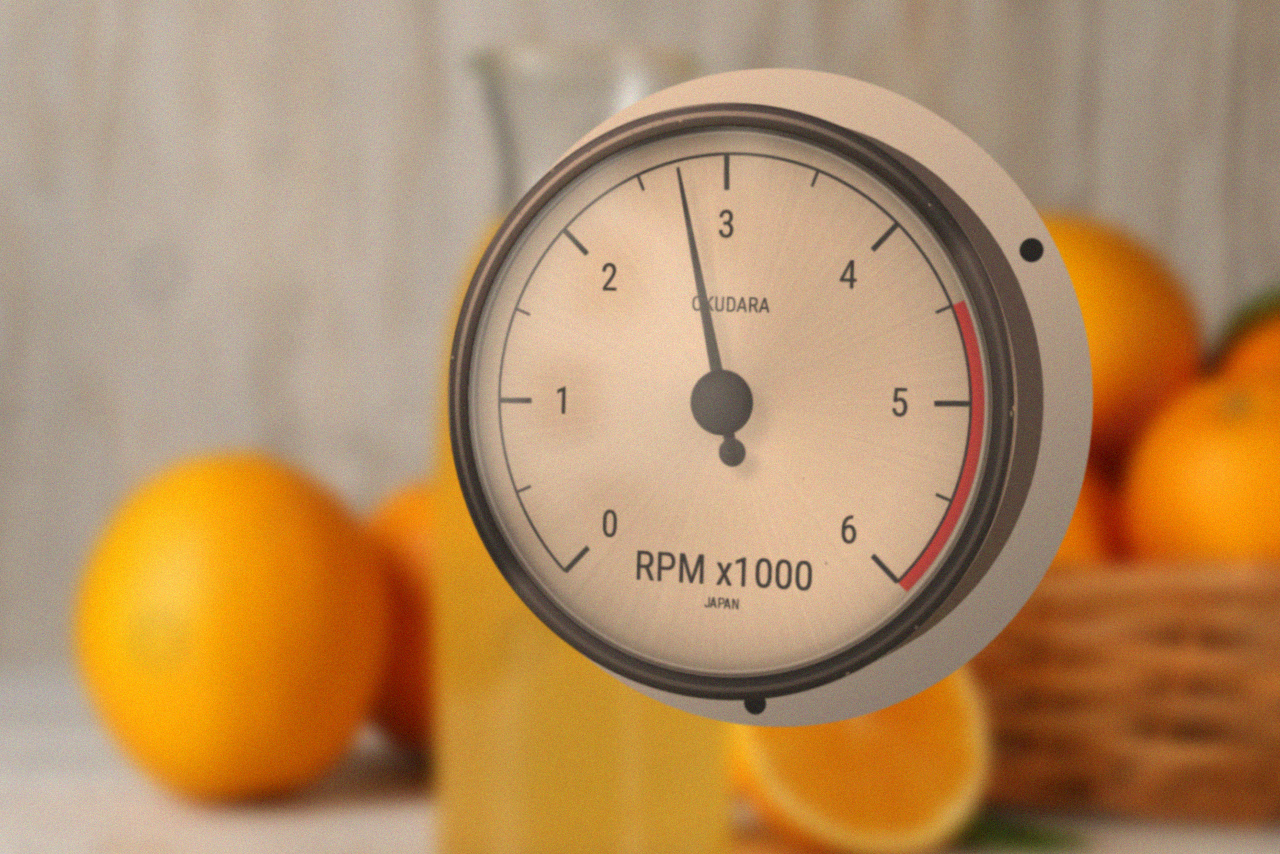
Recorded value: 2750; rpm
